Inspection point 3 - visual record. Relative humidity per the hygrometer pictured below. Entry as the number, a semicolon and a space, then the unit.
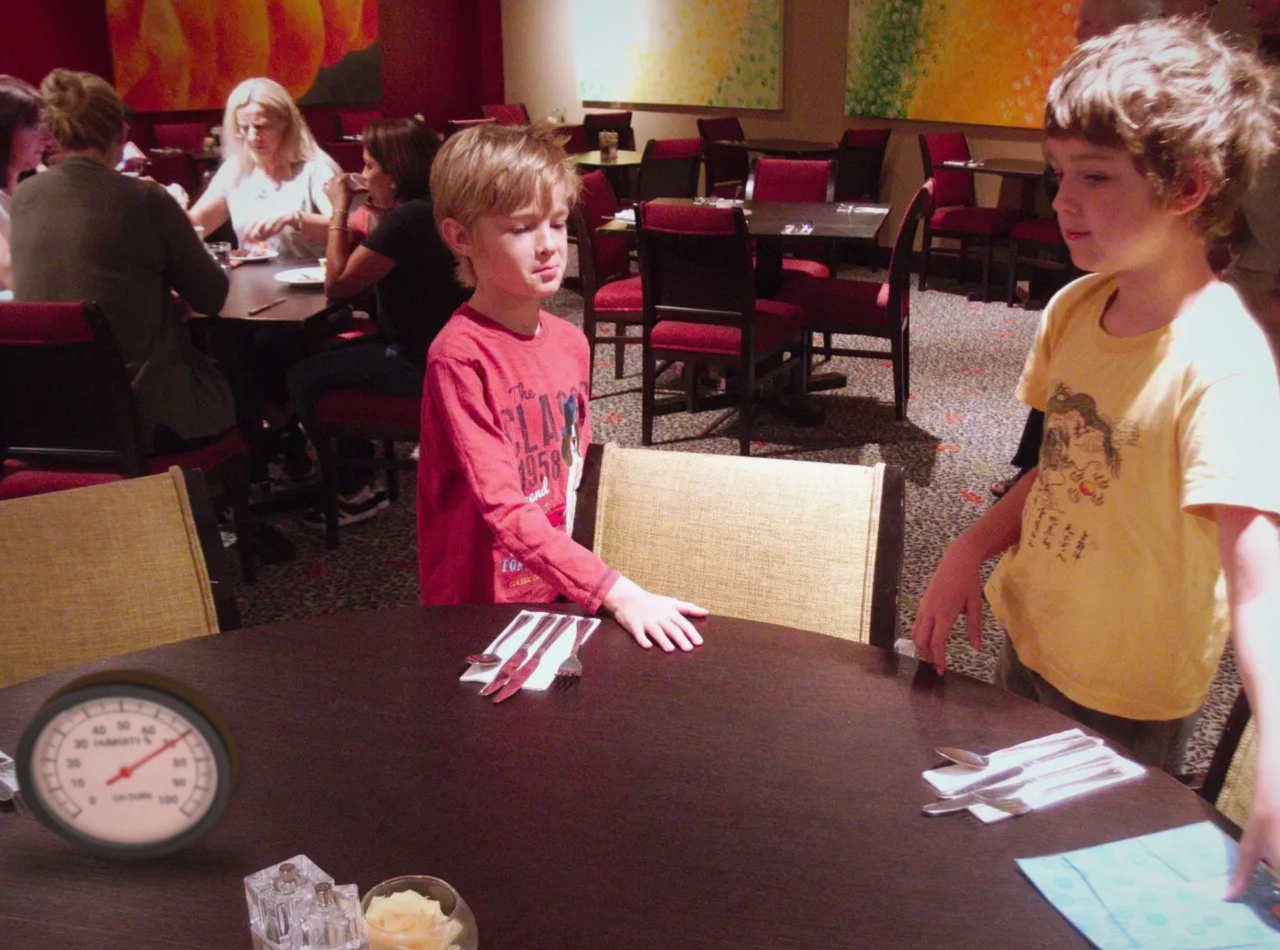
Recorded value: 70; %
